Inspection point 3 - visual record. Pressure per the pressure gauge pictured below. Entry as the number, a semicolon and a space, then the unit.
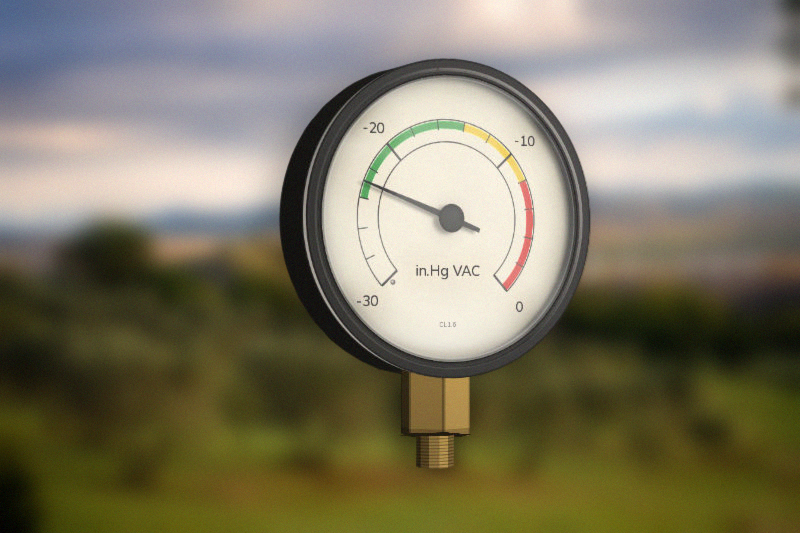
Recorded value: -23; inHg
